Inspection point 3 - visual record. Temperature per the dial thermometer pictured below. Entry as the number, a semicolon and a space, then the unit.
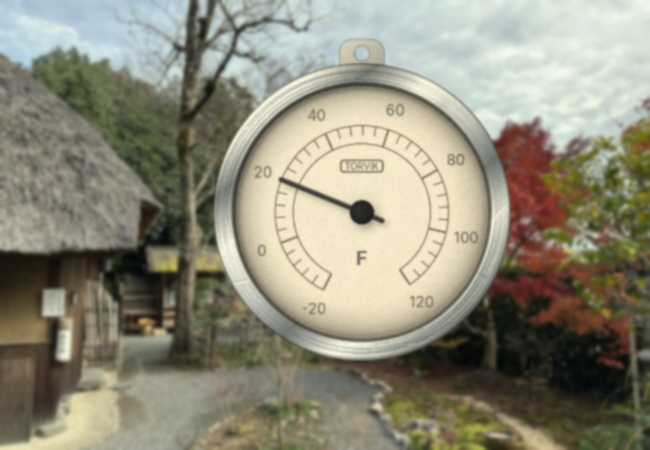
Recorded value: 20; °F
